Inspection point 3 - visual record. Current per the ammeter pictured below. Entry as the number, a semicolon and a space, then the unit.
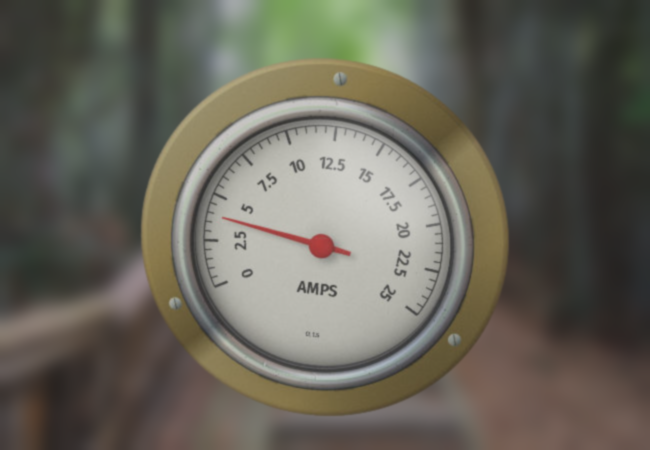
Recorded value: 4; A
